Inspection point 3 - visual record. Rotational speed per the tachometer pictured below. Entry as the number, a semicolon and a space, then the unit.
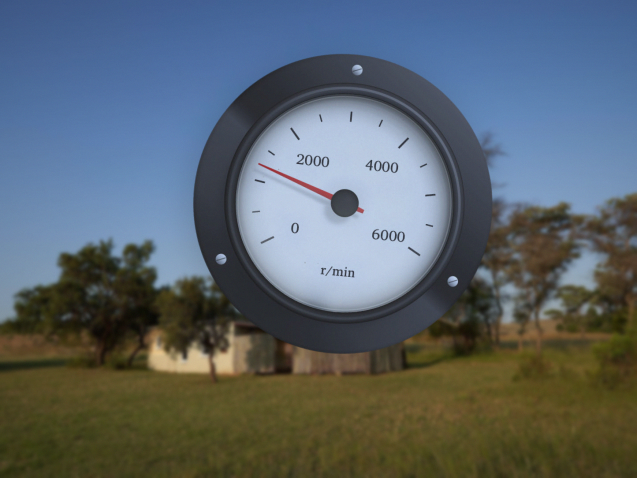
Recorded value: 1250; rpm
